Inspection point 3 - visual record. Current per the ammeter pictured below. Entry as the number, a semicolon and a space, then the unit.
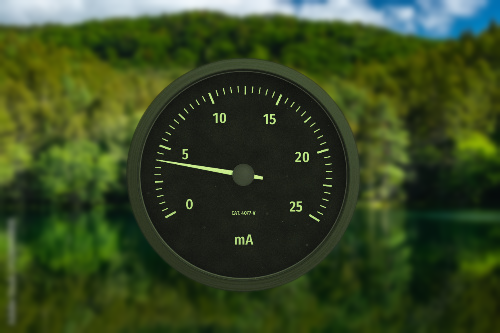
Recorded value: 4; mA
